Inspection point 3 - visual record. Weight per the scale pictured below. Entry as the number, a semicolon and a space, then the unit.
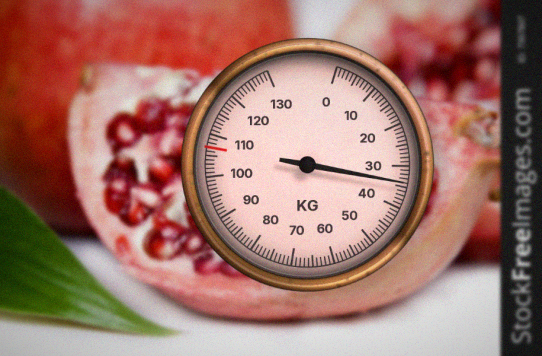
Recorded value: 34; kg
